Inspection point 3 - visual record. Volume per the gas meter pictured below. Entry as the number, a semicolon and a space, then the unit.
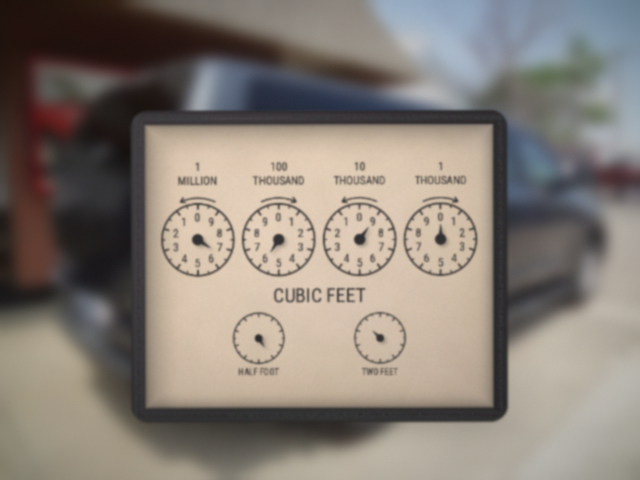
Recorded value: 659000; ft³
